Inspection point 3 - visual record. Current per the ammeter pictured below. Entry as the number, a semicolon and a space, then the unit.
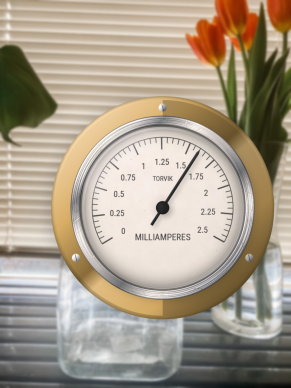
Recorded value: 1.6; mA
